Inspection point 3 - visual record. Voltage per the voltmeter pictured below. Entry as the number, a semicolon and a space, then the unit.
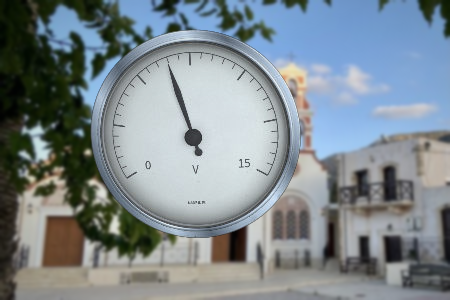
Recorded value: 6.5; V
